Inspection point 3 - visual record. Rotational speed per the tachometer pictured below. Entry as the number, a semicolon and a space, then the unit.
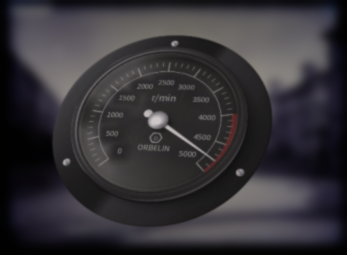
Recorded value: 4800; rpm
